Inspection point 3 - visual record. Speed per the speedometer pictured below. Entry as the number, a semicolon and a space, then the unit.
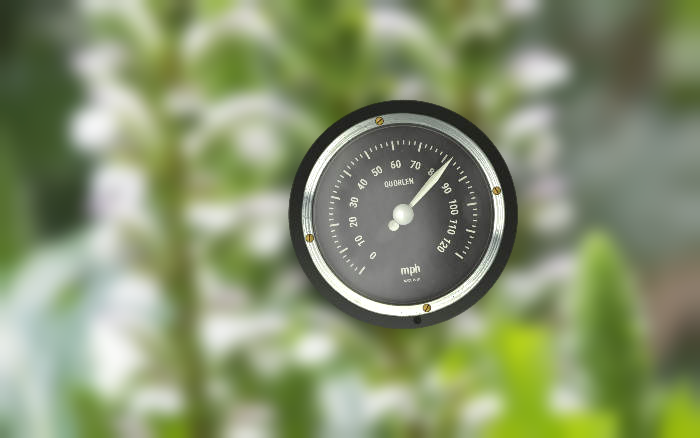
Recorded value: 82; mph
